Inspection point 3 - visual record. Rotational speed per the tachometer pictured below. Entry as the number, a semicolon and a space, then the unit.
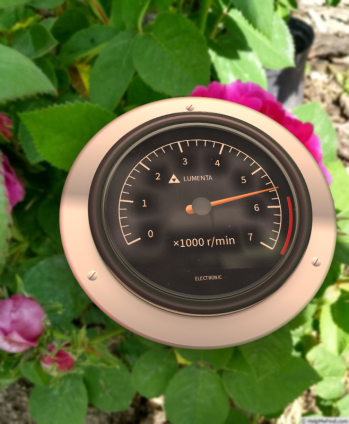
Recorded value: 5600; rpm
